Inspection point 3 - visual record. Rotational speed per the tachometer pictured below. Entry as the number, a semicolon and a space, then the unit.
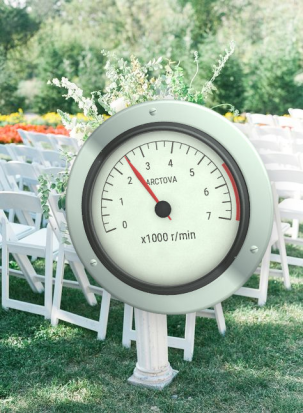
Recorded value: 2500; rpm
